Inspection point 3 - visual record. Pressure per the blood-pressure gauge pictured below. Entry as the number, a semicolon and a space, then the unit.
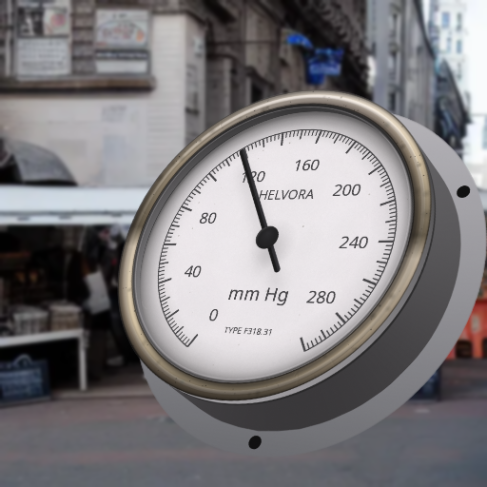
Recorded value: 120; mmHg
